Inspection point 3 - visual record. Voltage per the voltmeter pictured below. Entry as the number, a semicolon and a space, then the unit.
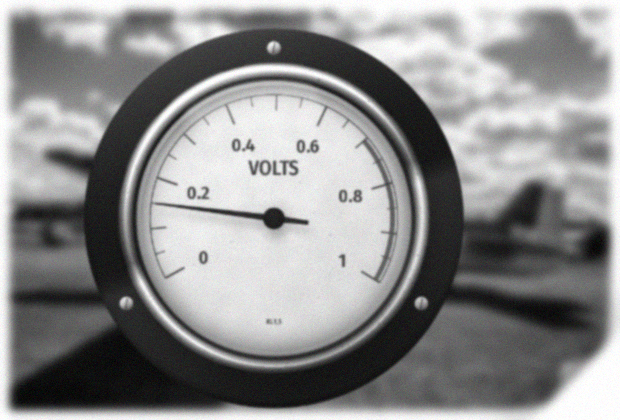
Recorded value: 0.15; V
